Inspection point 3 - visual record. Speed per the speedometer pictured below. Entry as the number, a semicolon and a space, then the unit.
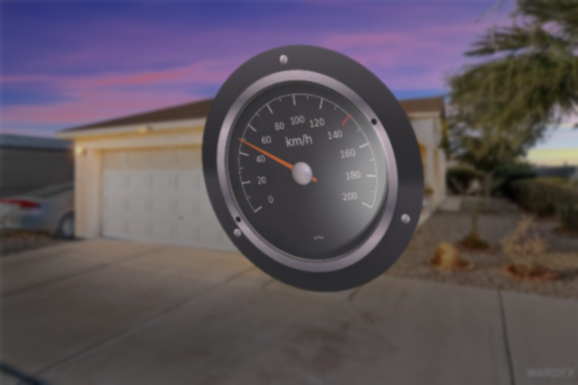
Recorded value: 50; km/h
